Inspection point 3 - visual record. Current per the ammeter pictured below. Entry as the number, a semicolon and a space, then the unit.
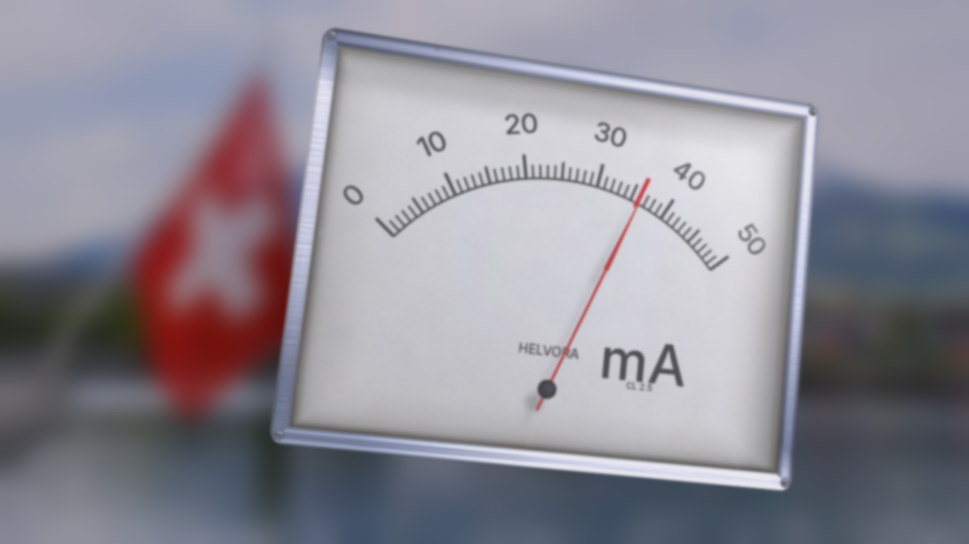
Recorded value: 36; mA
